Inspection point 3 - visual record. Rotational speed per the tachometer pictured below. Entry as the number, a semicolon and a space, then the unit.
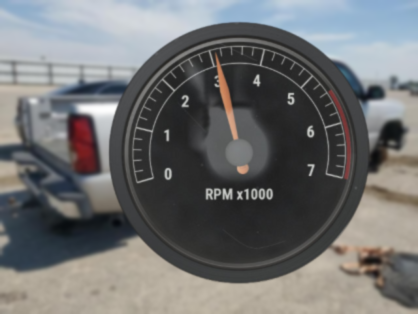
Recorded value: 3100; rpm
